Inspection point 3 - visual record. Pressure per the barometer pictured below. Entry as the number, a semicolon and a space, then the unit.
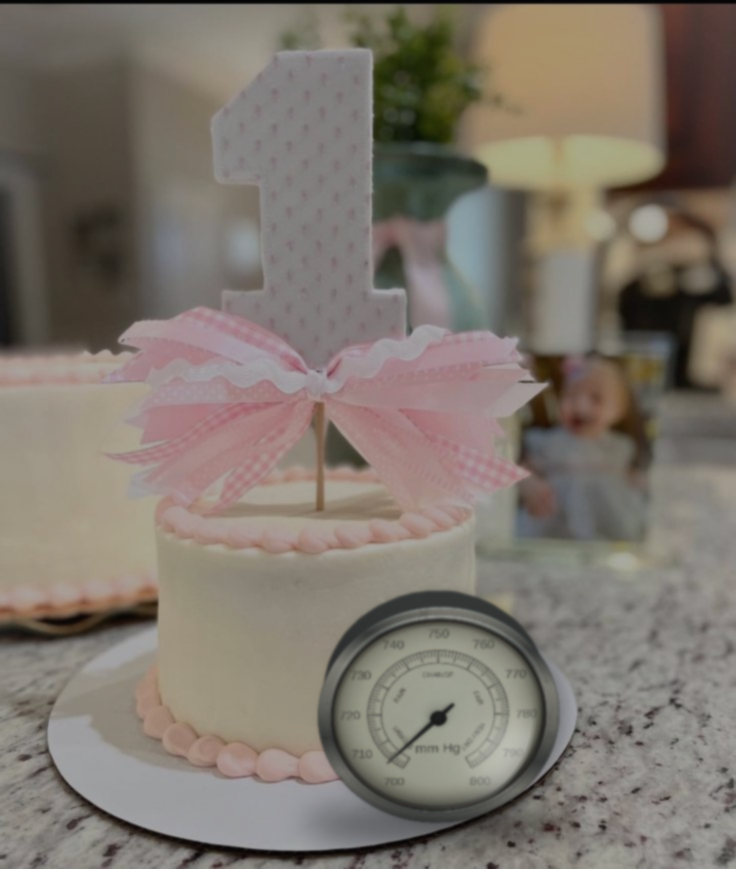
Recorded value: 705; mmHg
